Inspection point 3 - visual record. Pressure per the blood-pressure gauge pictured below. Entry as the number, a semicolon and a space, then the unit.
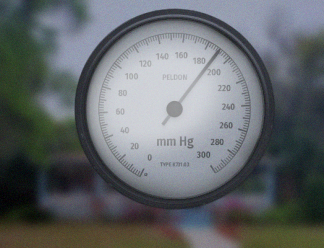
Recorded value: 190; mmHg
